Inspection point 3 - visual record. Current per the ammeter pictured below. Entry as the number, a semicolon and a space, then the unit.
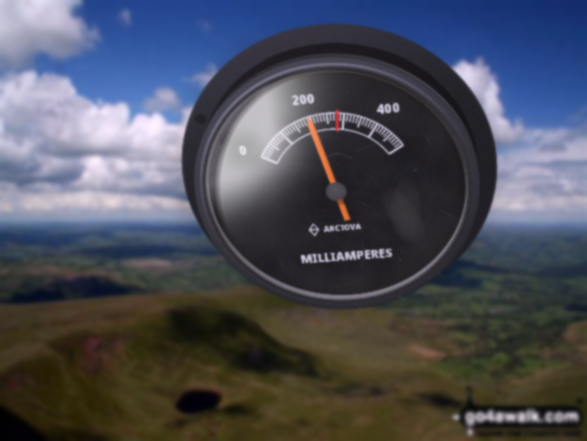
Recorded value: 200; mA
